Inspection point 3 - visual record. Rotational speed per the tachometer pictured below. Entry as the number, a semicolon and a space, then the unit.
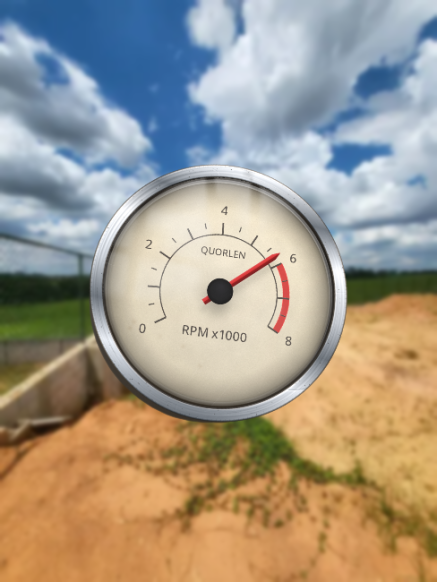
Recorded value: 5750; rpm
